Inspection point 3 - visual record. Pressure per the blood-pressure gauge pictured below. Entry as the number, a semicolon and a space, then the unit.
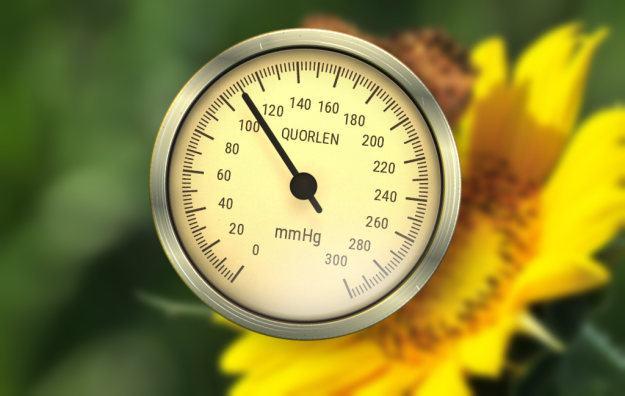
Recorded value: 110; mmHg
